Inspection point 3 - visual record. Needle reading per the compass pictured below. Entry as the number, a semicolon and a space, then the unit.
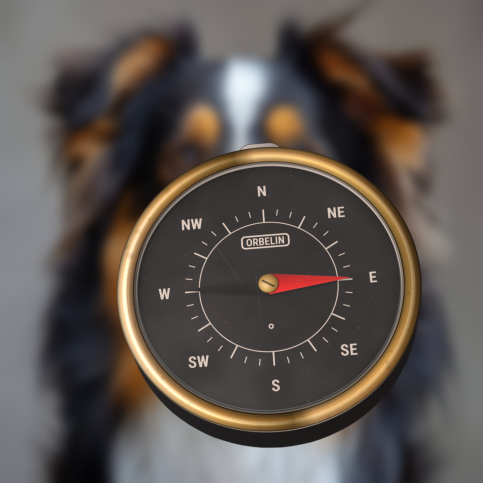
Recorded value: 90; °
